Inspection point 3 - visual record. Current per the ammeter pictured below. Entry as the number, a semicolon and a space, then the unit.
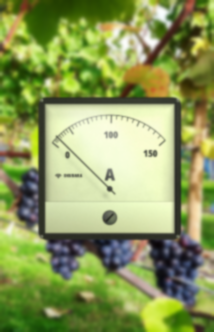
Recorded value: 25; A
